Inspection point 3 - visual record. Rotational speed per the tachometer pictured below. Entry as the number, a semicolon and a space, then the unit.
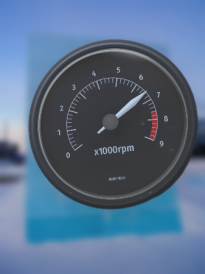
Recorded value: 6600; rpm
